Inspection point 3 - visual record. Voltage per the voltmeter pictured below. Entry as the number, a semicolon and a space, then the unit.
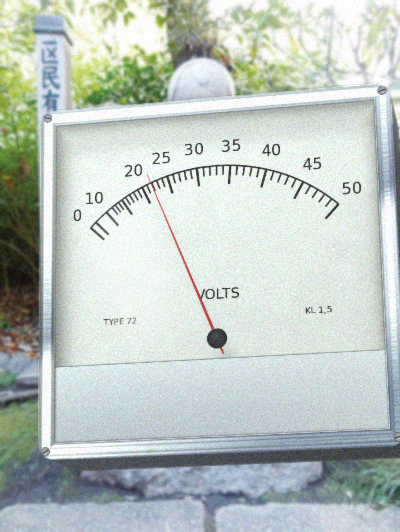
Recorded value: 22; V
